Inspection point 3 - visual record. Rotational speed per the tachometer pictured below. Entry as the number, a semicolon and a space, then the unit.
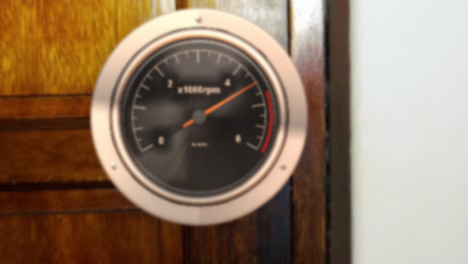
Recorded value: 4500; rpm
